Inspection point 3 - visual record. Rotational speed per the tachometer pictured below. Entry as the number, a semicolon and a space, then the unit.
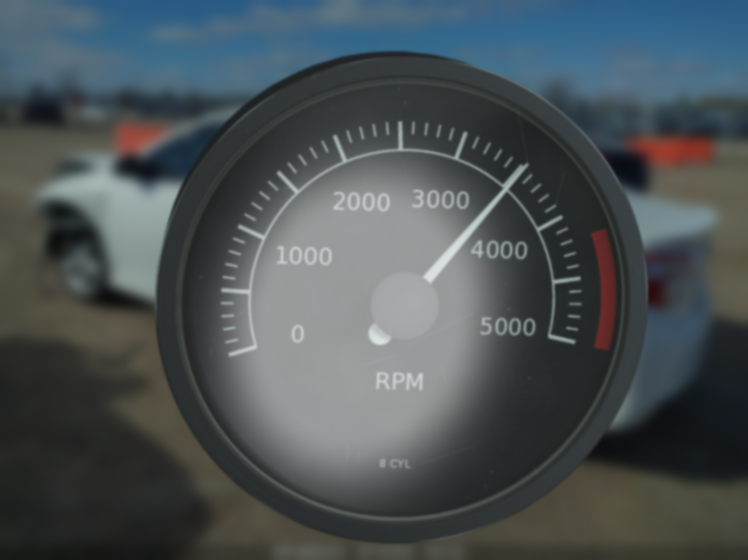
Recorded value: 3500; rpm
